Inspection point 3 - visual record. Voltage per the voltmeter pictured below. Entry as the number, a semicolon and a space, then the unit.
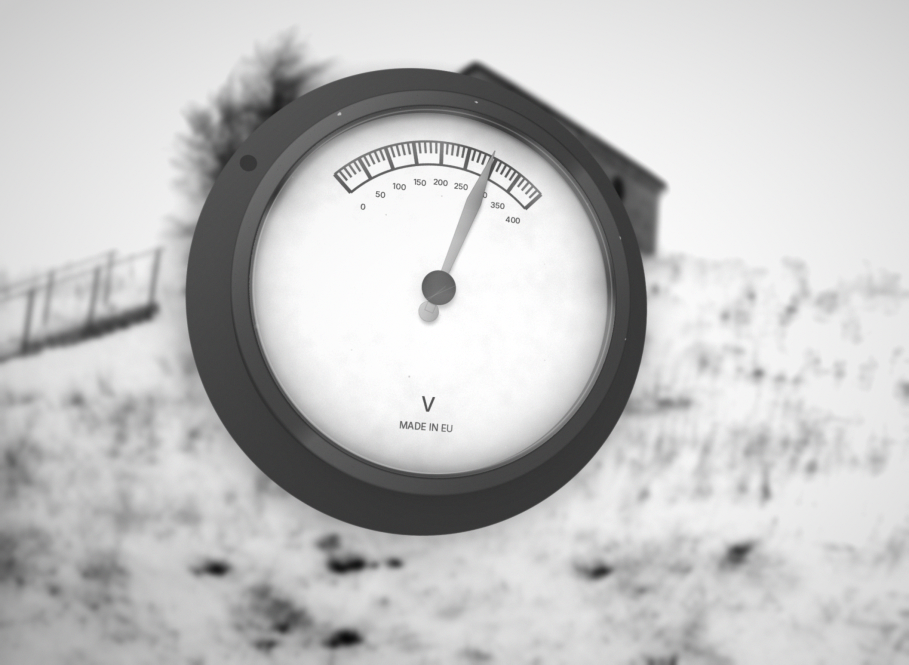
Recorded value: 290; V
